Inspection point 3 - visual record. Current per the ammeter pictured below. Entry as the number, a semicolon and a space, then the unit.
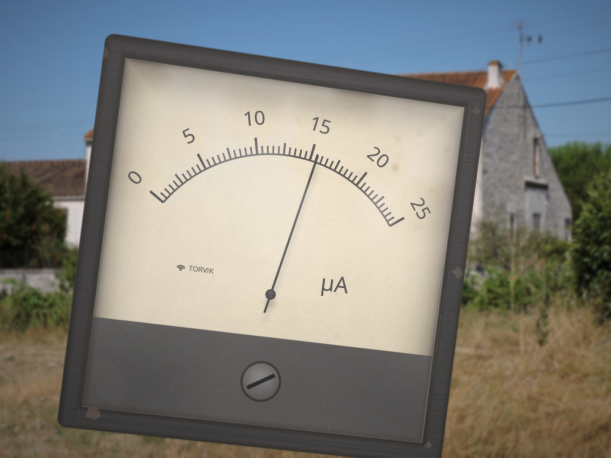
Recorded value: 15.5; µA
